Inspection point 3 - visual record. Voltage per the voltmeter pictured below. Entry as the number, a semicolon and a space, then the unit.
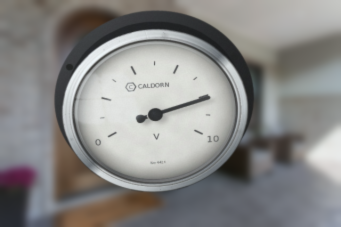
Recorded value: 8; V
